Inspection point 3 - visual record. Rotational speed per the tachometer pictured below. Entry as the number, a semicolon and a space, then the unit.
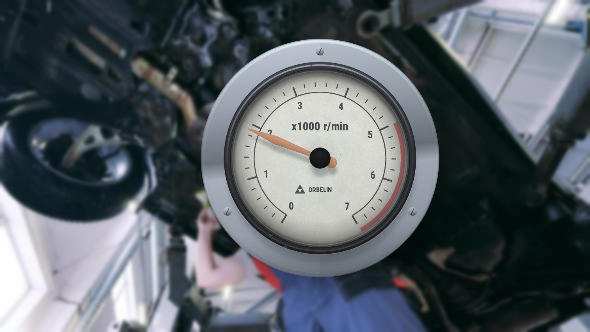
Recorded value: 1900; rpm
